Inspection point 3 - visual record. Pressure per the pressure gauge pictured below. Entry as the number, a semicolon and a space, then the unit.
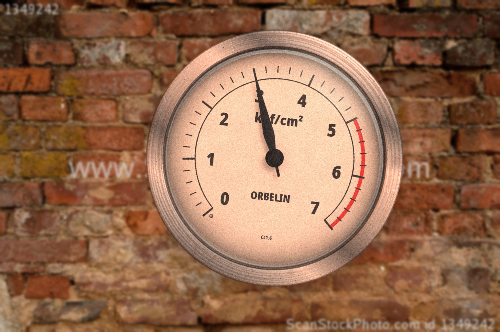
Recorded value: 3; kg/cm²
